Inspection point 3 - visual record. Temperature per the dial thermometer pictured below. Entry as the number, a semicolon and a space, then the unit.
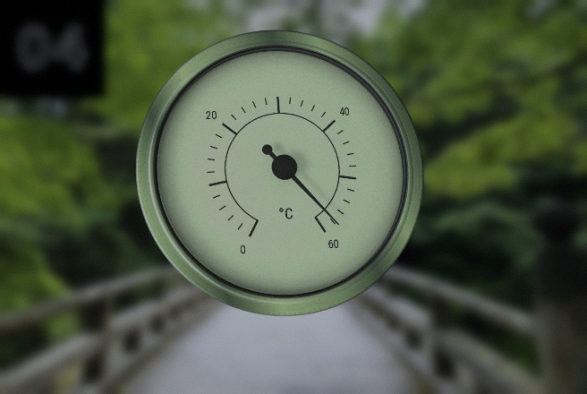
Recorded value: 58; °C
